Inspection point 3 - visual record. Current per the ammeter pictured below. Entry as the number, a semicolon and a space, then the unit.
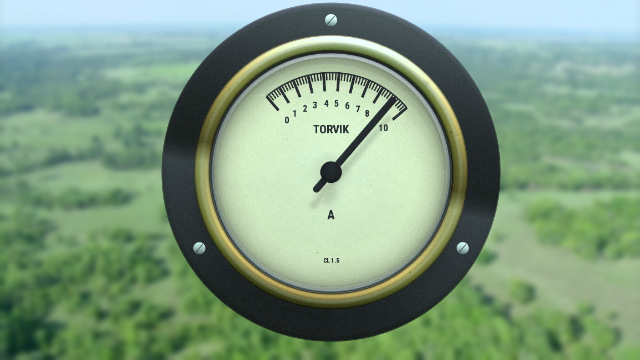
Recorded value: 9; A
